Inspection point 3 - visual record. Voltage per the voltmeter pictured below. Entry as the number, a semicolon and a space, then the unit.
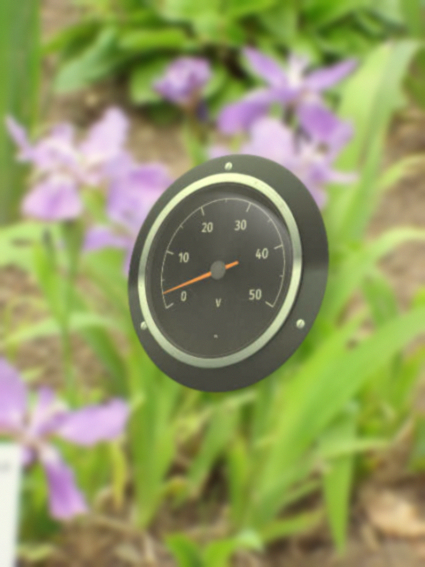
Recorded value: 2.5; V
